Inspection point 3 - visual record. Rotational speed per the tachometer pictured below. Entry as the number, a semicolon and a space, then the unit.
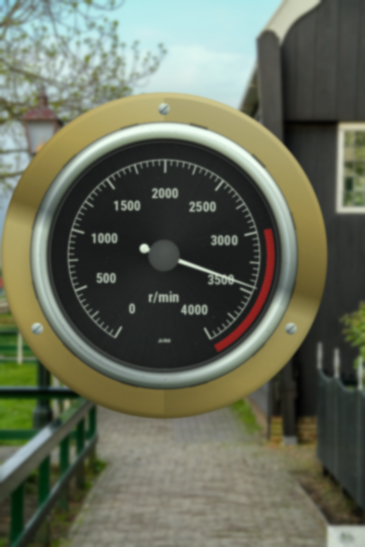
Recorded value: 3450; rpm
